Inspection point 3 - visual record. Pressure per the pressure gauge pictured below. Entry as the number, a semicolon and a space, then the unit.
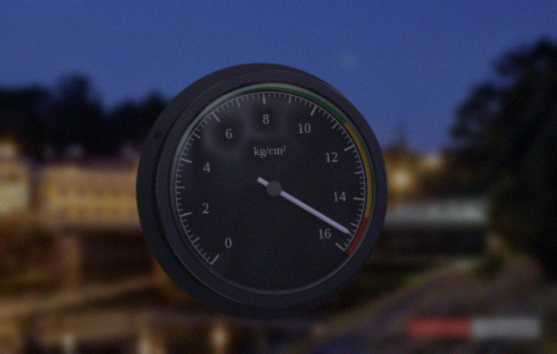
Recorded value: 15.4; kg/cm²
